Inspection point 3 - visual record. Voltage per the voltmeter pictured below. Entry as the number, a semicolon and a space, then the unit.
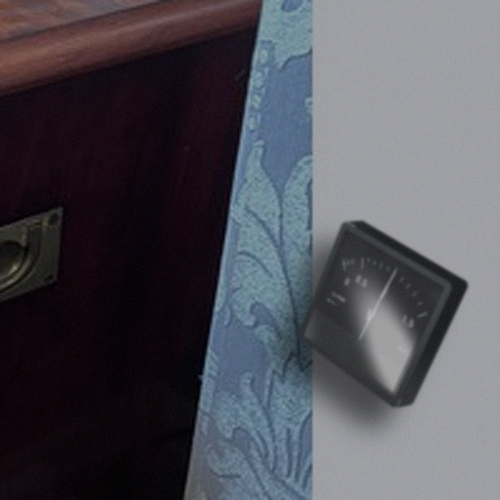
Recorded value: 1; V
